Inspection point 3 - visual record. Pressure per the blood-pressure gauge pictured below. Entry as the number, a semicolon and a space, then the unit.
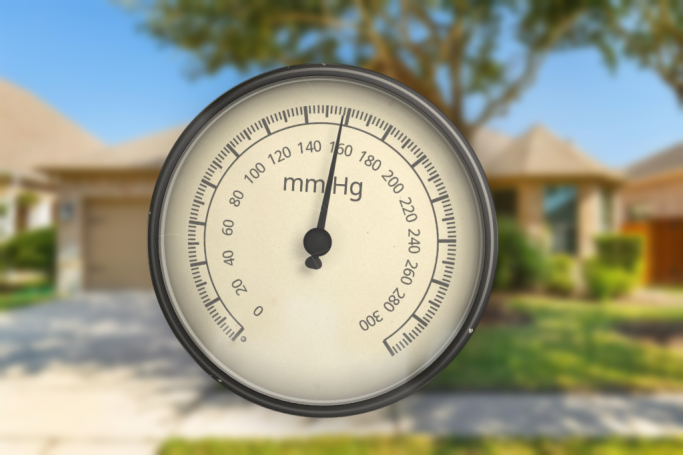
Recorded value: 158; mmHg
